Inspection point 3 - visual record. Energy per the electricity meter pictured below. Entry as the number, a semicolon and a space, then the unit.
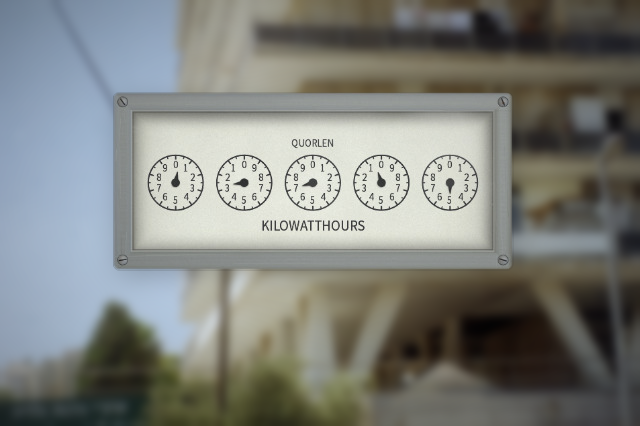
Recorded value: 2705; kWh
